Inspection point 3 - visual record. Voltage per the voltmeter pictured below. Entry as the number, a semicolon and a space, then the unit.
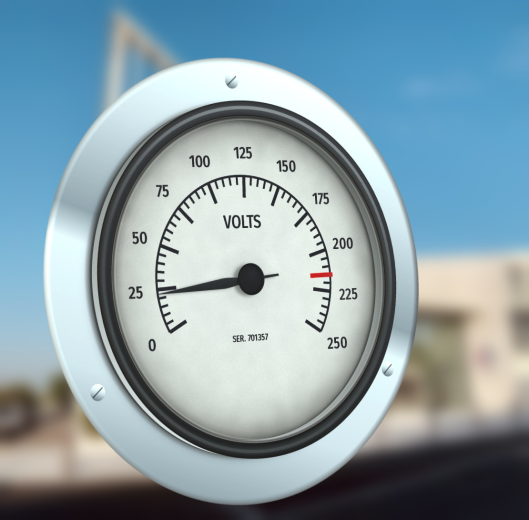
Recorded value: 22.5; V
